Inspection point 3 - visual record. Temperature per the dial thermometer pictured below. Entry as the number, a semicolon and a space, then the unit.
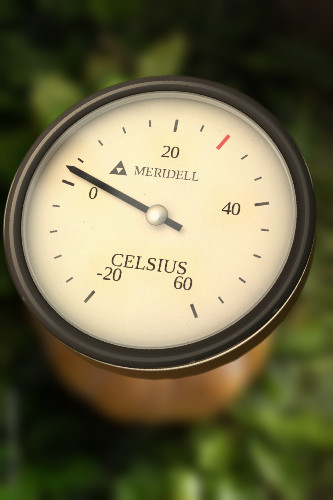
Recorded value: 2; °C
